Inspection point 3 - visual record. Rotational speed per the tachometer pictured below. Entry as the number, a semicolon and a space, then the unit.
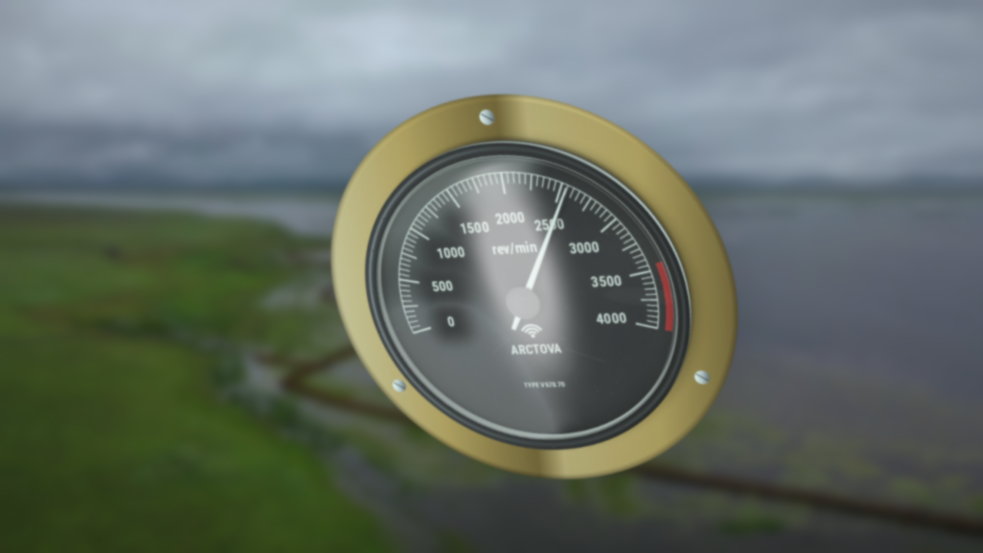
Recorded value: 2550; rpm
